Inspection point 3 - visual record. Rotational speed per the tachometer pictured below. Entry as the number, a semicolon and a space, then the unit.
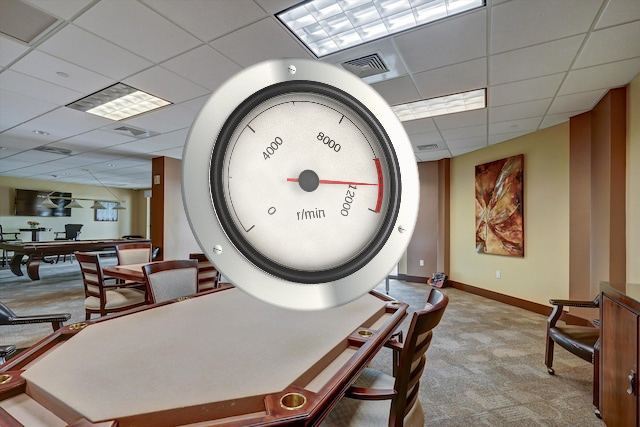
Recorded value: 11000; rpm
